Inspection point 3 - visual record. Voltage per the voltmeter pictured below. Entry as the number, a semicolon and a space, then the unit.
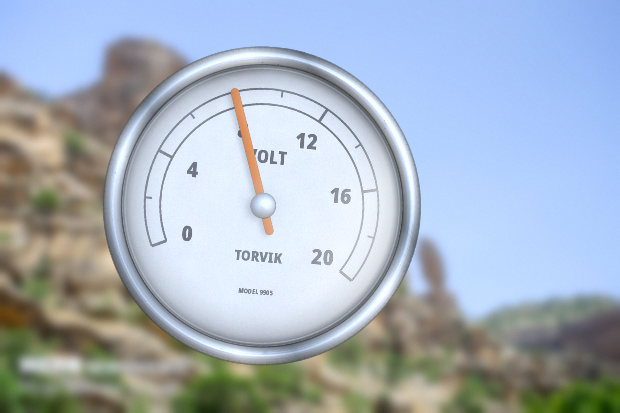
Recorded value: 8; V
